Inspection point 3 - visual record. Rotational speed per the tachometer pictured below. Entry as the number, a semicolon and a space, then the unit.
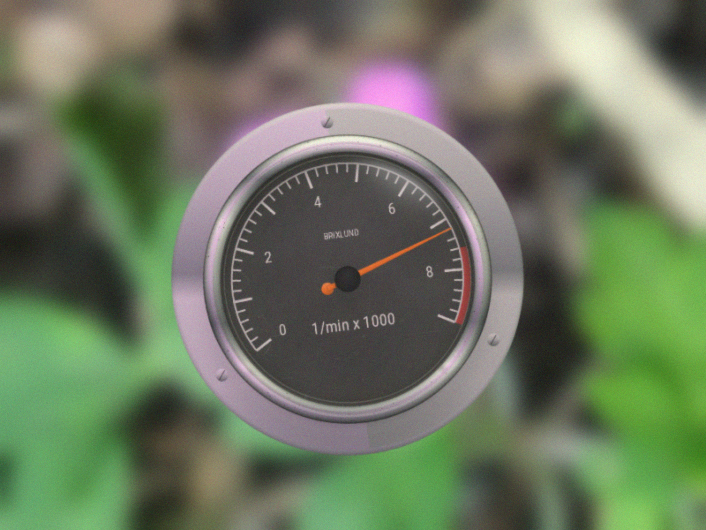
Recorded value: 7200; rpm
